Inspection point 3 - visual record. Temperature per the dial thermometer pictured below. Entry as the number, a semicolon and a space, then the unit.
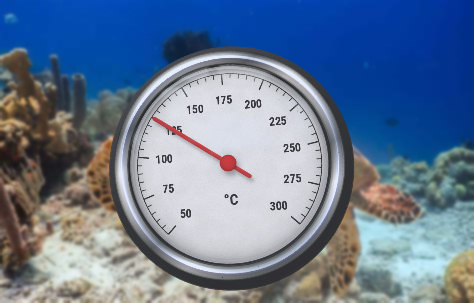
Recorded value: 125; °C
